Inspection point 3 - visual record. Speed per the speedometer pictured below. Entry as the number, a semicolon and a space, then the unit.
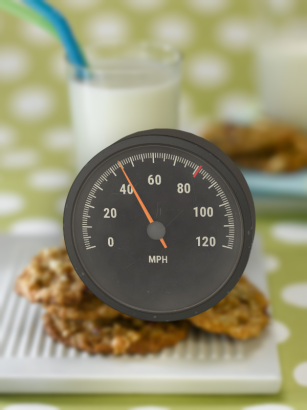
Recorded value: 45; mph
